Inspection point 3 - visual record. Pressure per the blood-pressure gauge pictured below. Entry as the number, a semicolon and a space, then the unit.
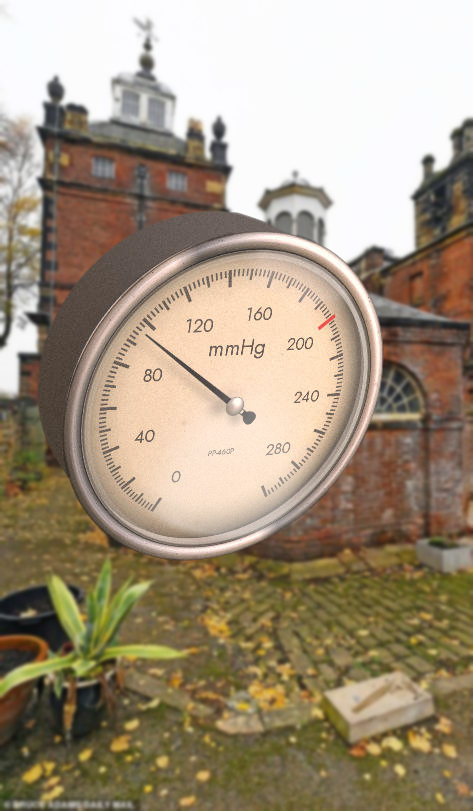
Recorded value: 96; mmHg
